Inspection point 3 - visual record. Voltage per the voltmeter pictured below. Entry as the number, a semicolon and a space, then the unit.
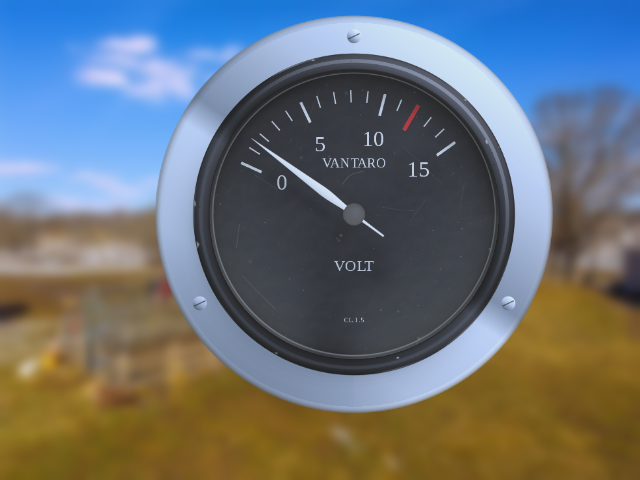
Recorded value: 1.5; V
